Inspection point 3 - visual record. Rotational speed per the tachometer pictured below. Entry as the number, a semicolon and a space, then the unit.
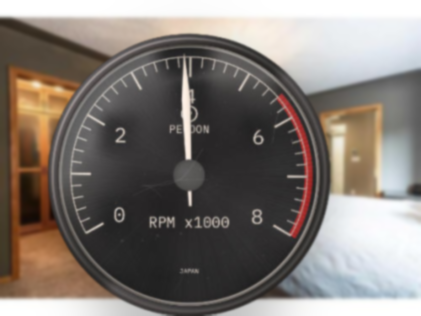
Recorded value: 3900; rpm
